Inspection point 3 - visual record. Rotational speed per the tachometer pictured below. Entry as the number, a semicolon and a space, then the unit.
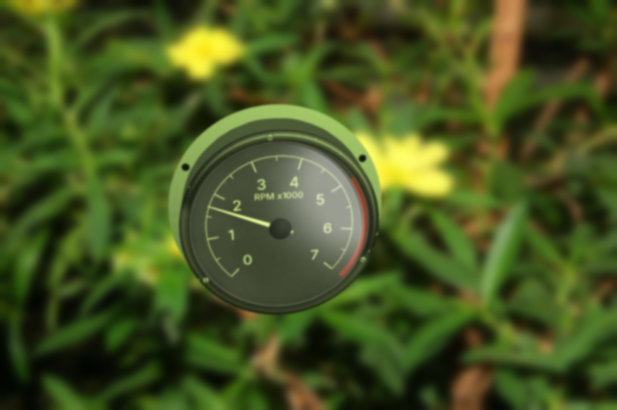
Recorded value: 1750; rpm
